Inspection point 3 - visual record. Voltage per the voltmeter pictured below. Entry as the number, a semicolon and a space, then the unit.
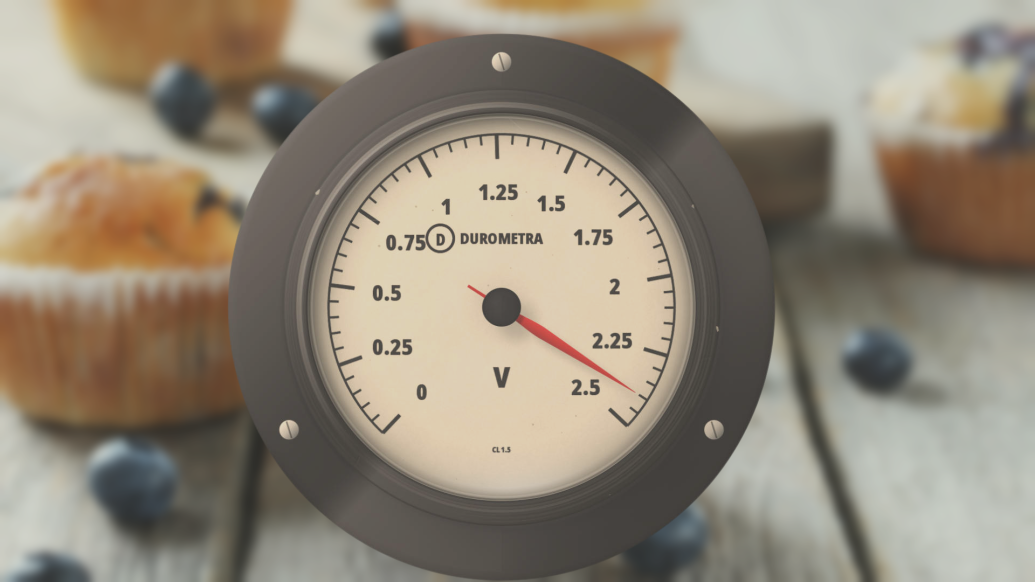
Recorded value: 2.4; V
